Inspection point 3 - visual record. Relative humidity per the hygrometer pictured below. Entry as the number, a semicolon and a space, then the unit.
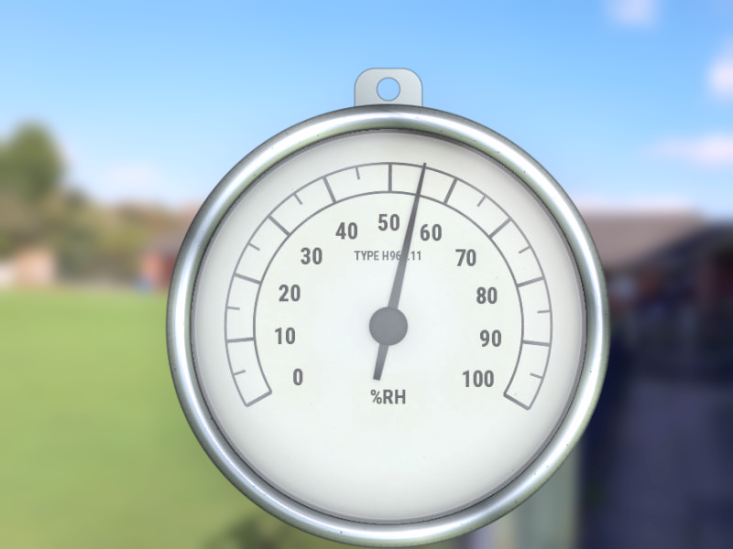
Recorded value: 55; %
